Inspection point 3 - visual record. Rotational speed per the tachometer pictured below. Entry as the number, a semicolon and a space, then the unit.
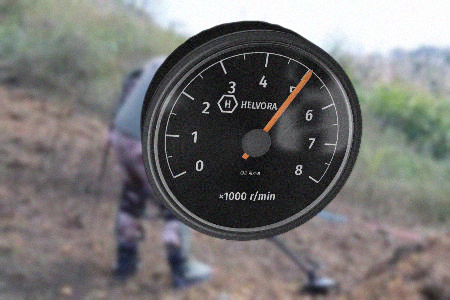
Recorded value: 5000; rpm
